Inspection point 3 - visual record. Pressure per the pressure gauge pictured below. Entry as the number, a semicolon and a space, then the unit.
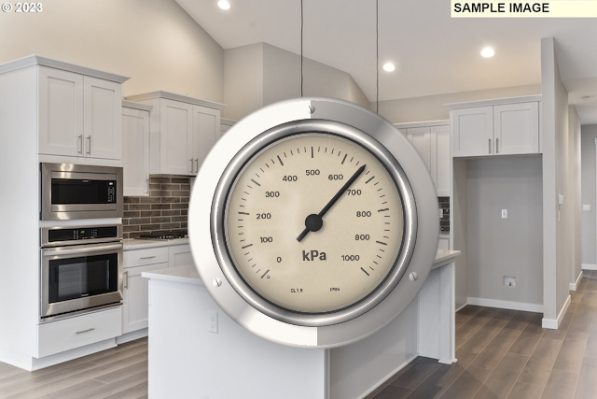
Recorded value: 660; kPa
